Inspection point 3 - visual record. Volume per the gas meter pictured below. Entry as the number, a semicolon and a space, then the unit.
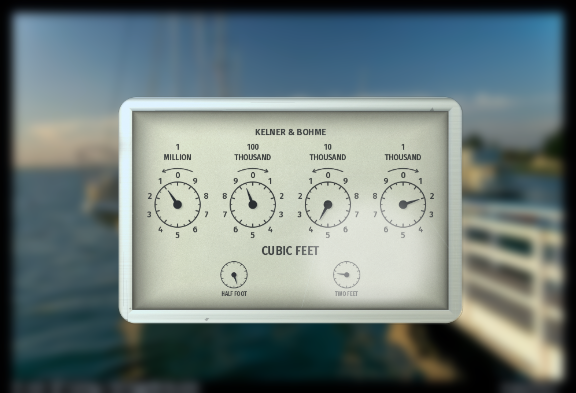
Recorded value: 94200; ft³
